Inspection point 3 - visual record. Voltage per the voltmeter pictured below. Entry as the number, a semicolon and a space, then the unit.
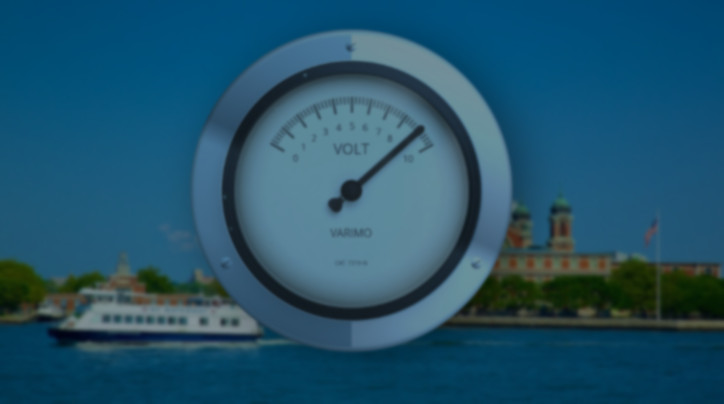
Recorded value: 9; V
